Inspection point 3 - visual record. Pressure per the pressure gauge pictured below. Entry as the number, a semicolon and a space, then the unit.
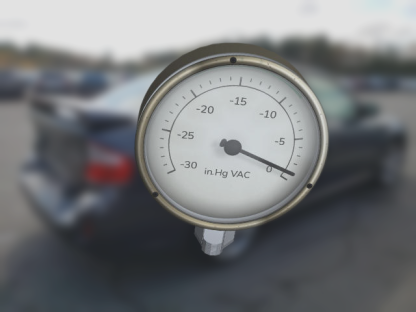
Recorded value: -1; inHg
